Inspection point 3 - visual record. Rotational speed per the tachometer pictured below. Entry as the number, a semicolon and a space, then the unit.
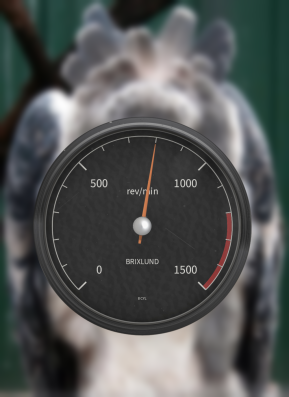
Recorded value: 800; rpm
